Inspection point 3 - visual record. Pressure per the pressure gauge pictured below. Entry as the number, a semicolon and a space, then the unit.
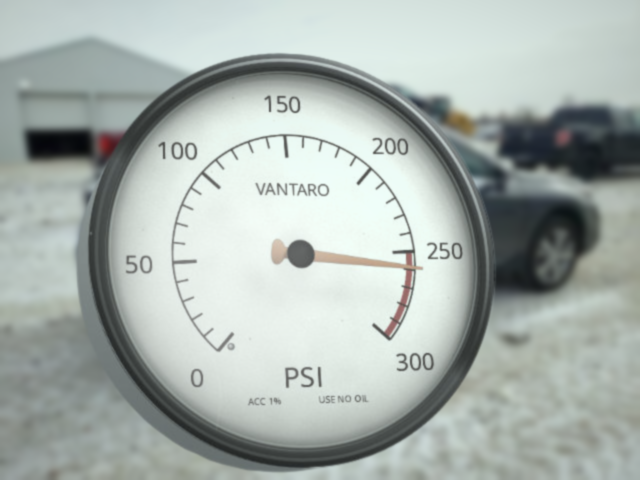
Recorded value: 260; psi
